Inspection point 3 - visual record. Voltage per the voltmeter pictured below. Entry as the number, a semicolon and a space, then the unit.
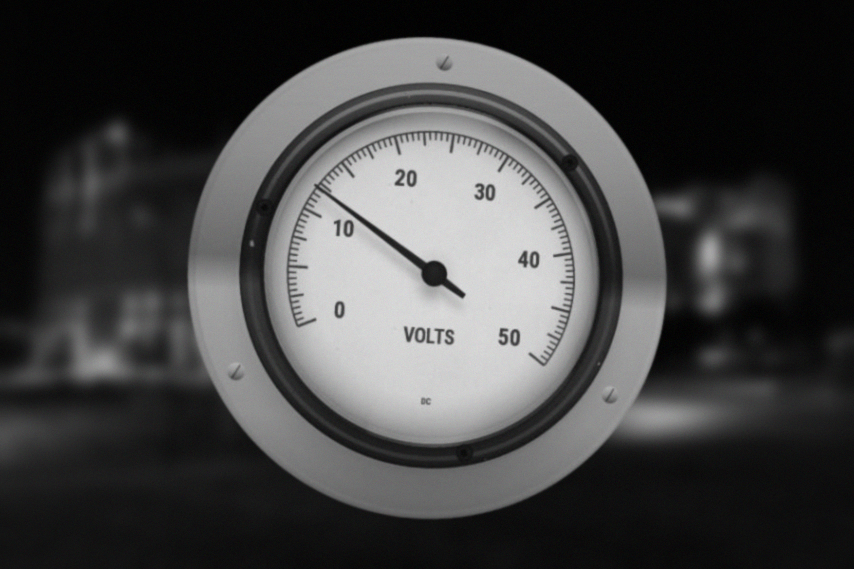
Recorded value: 12; V
